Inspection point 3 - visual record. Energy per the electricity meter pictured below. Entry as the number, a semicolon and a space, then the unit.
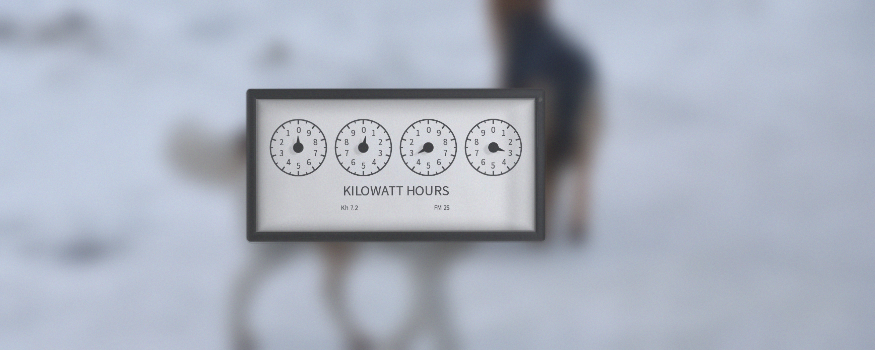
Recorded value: 33; kWh
